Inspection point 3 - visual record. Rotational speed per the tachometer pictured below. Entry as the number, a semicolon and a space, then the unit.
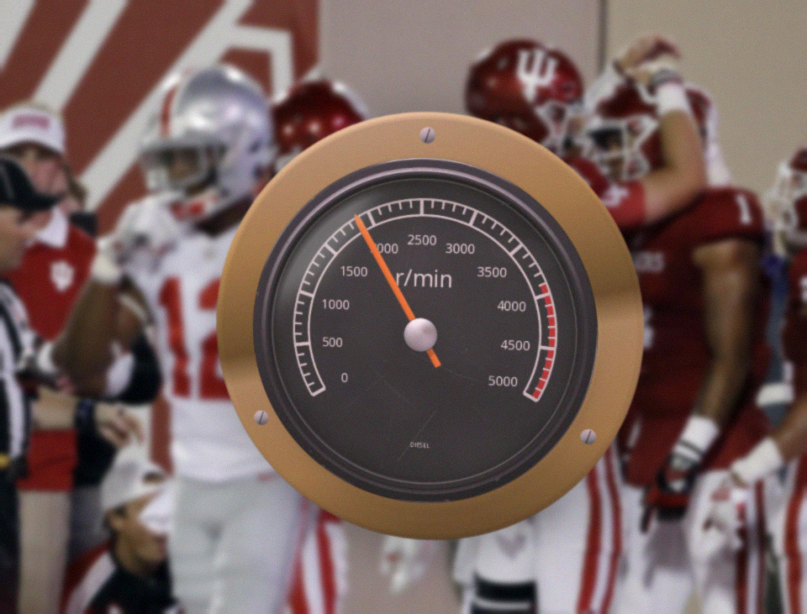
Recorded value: 1900; rpm
